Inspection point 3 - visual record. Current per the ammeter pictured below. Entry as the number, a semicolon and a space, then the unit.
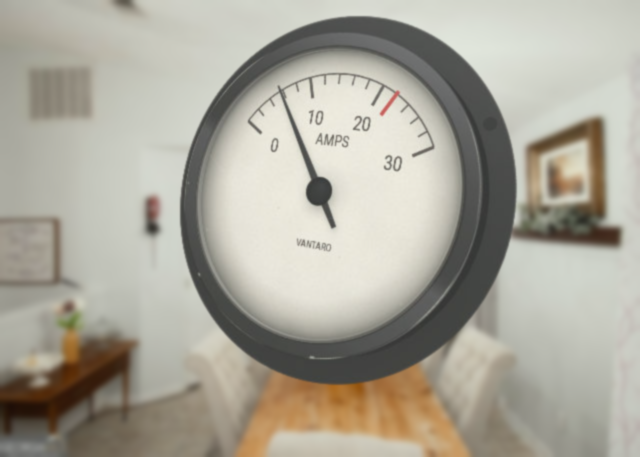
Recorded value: 6; A
